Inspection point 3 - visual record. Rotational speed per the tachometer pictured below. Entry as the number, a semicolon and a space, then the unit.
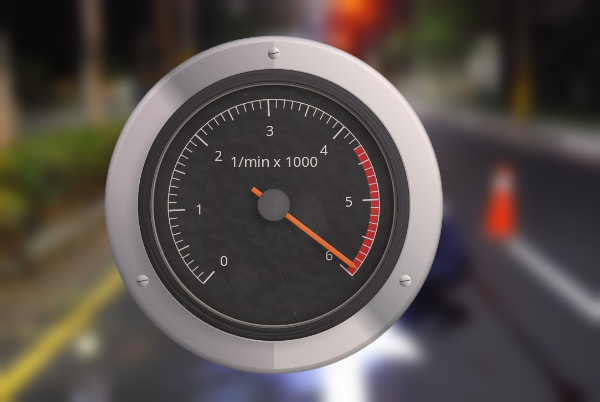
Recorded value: 5900; rpm
